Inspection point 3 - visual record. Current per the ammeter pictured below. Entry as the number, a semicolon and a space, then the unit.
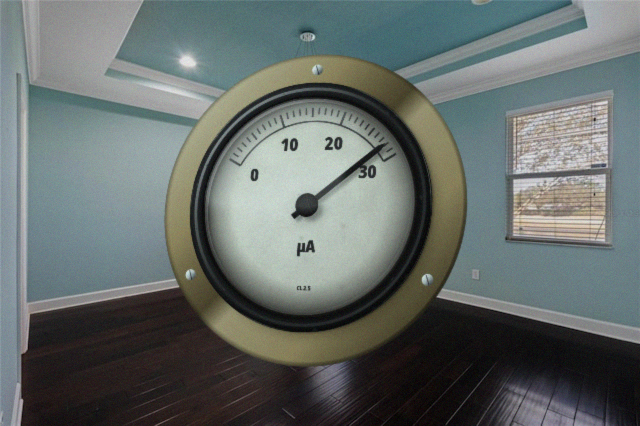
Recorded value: 28; µA
